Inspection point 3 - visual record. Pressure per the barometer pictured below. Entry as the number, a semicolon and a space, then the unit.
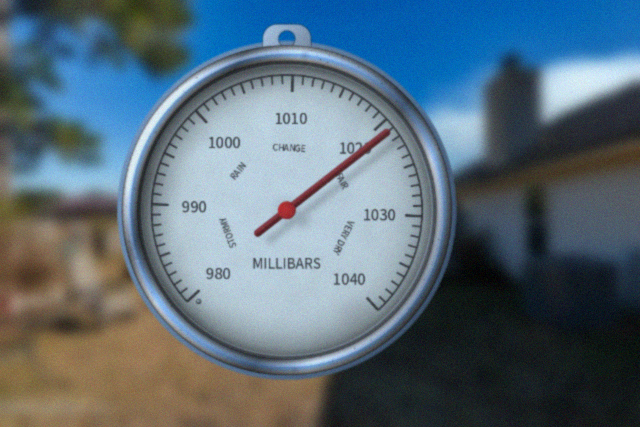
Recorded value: 1021; mbar
